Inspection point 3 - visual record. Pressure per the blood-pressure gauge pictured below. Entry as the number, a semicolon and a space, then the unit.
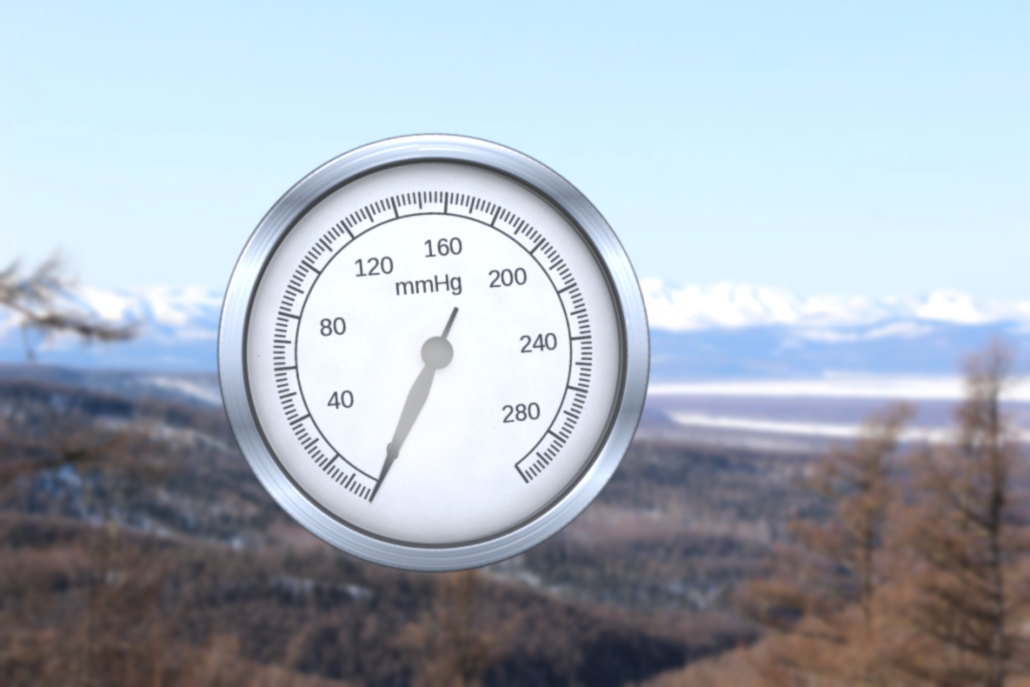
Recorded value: 0; mmHg
